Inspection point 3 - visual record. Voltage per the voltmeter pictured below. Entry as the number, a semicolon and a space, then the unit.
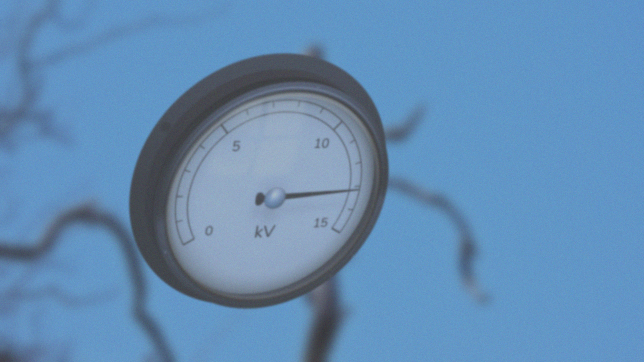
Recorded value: 13; kV
